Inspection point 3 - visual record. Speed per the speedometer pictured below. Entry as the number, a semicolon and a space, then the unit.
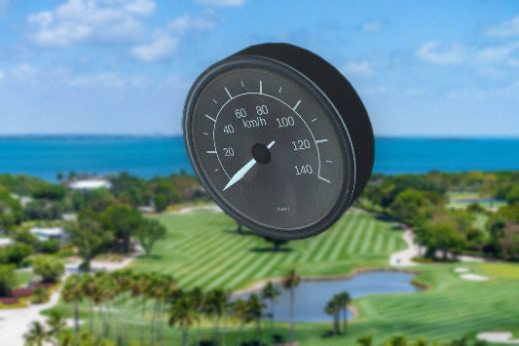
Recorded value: 0; km/h
